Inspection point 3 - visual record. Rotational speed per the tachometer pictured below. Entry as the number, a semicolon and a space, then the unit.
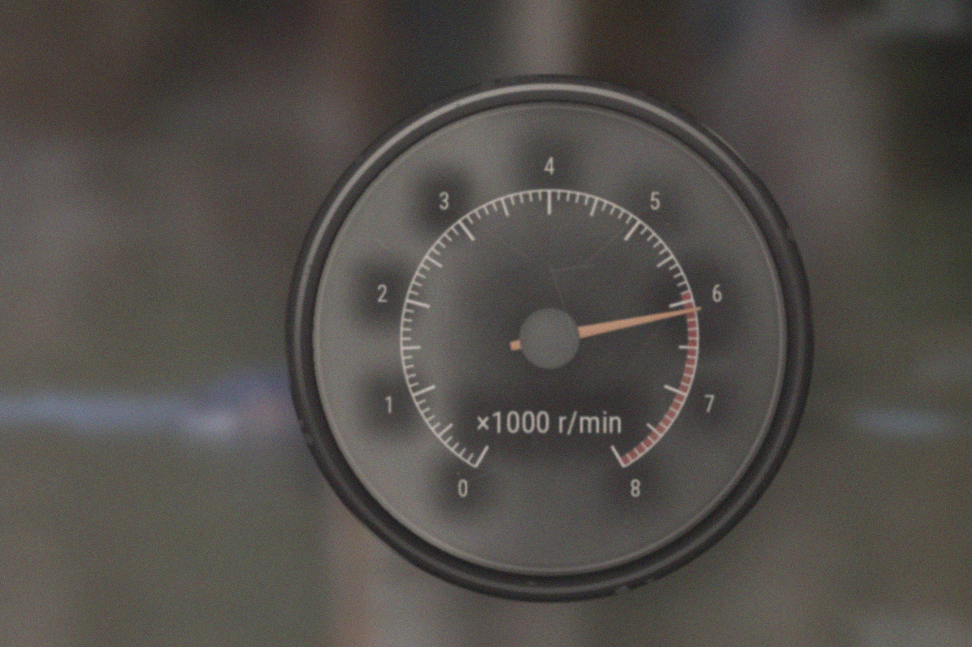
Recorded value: 6100; rpm
